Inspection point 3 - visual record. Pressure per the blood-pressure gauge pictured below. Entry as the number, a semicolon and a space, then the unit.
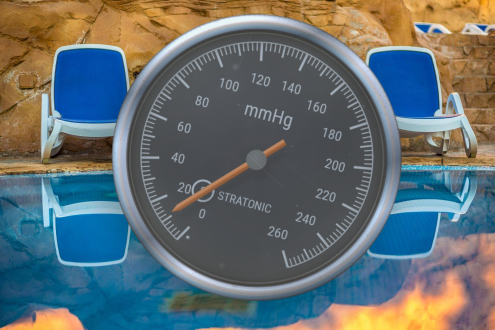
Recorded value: 12; mmHg
